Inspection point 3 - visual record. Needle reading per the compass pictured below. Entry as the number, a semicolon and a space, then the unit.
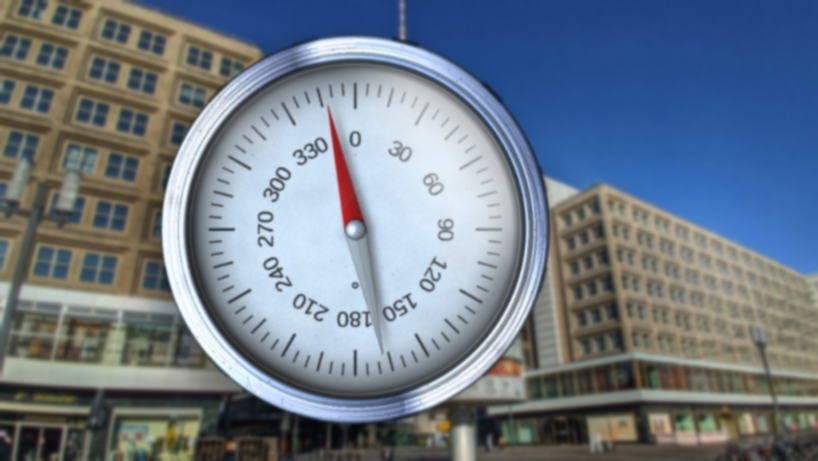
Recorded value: 347.5; °
